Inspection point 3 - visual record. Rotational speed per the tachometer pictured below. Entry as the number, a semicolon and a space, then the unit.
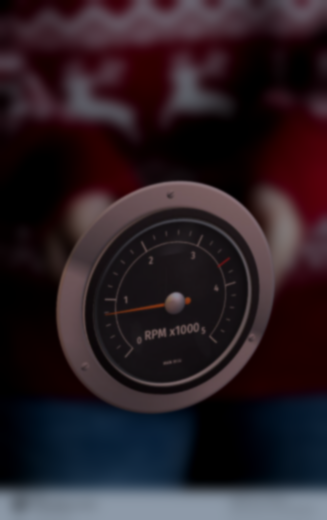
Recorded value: 800; rpm
